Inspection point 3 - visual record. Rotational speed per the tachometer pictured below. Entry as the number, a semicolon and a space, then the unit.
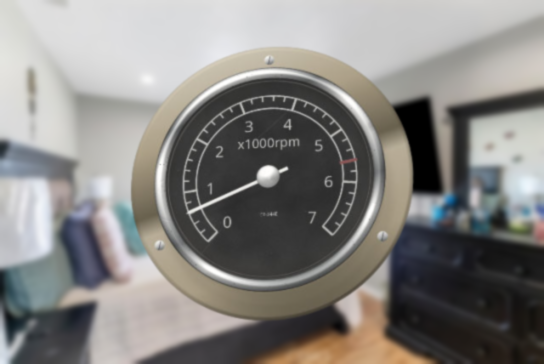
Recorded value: 600; rpm
